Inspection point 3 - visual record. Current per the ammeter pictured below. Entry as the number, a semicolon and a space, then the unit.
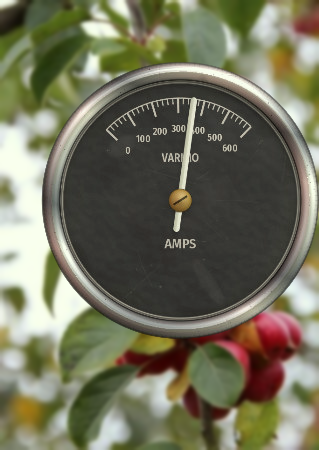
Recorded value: 360; A
